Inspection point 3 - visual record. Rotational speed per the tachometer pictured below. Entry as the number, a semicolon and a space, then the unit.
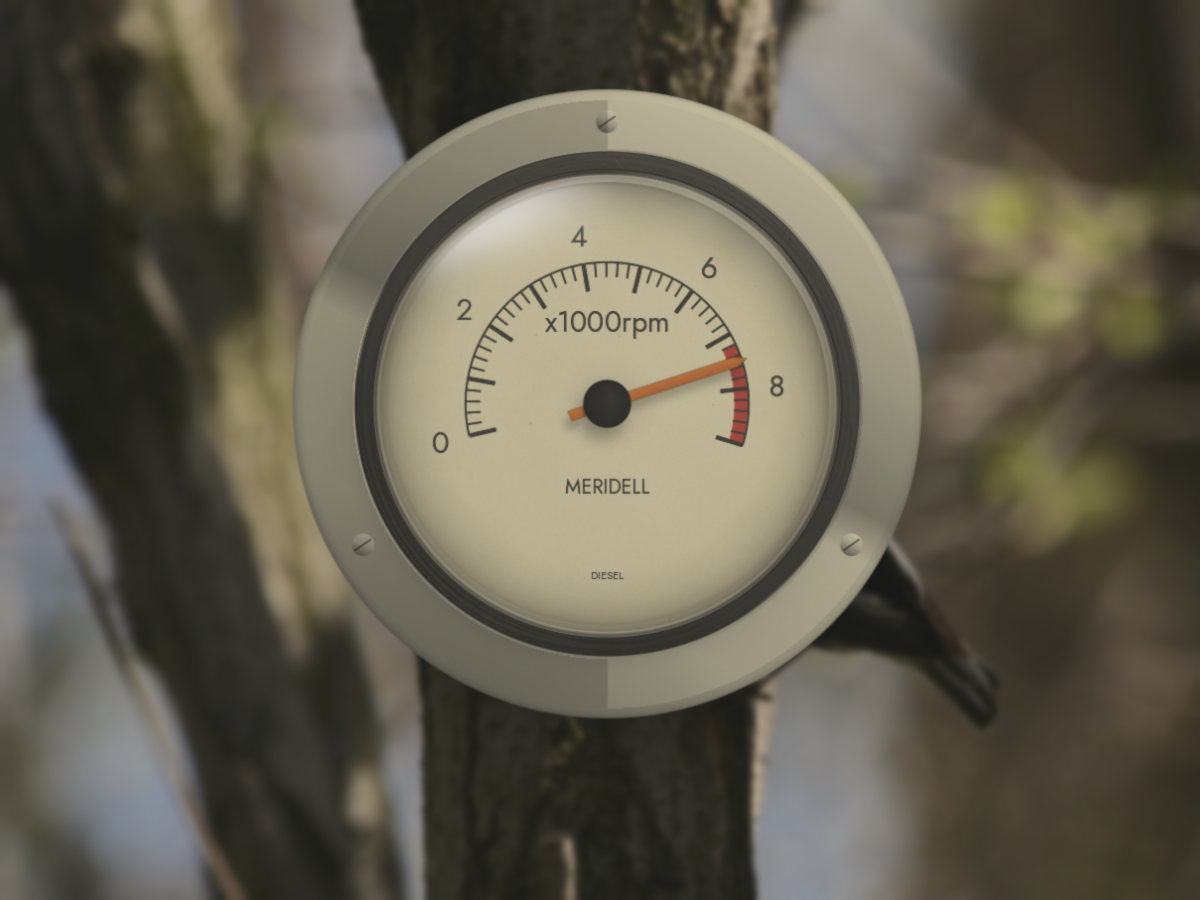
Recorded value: 7500; rpm
